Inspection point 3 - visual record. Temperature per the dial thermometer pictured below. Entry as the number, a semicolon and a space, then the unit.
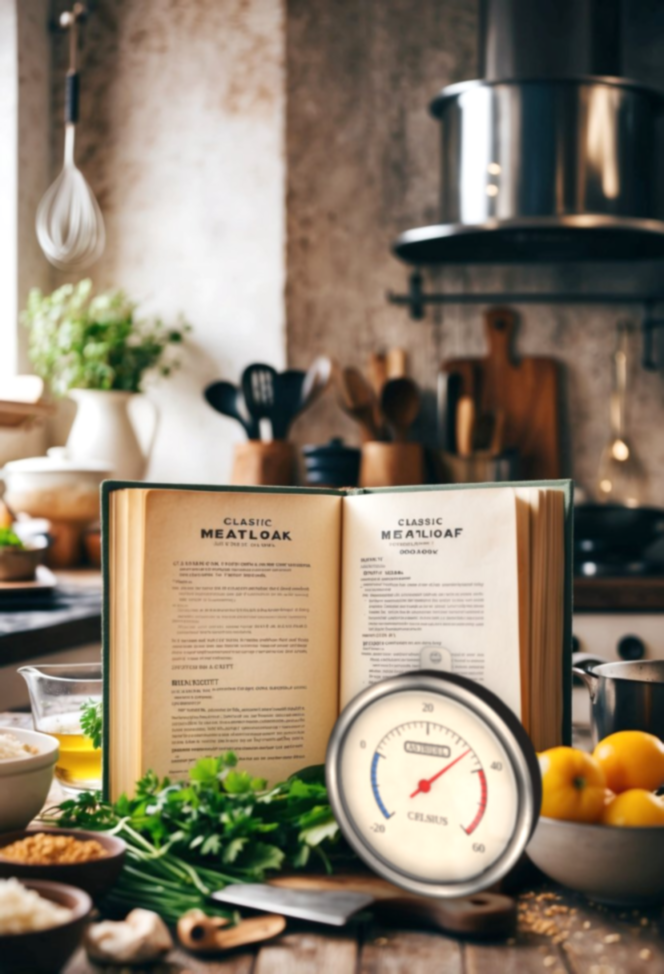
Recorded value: 34; °C
